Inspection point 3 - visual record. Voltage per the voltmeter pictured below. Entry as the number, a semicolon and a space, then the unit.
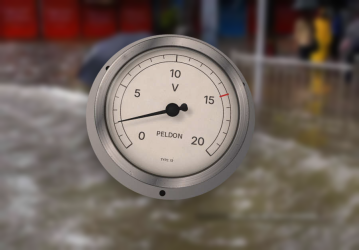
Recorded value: 2; V
